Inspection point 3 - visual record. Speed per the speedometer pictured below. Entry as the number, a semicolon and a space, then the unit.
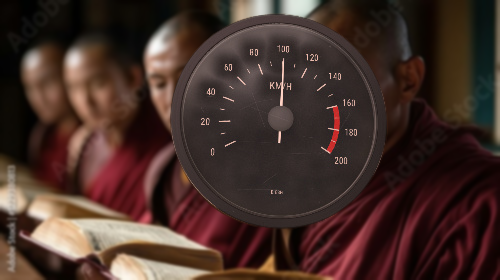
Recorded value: 100; km/h
